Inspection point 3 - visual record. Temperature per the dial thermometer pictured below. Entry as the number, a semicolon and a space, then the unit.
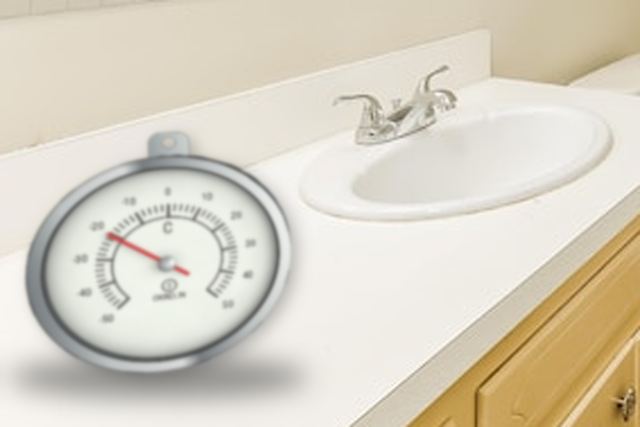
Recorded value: -20; °C
